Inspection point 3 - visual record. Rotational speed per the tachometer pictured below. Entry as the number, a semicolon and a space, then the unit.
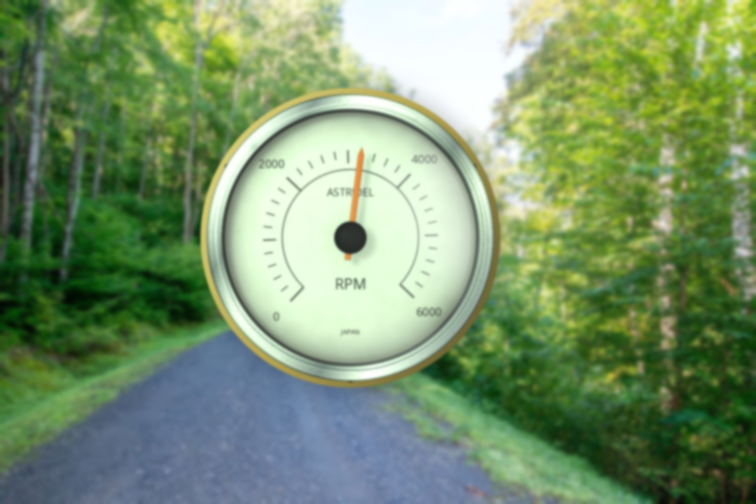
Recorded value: 3200; rpm
